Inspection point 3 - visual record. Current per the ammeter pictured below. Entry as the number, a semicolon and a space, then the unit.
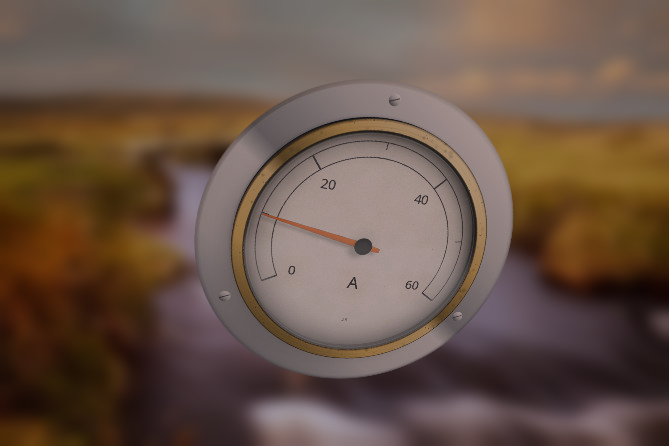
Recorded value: 10; A
